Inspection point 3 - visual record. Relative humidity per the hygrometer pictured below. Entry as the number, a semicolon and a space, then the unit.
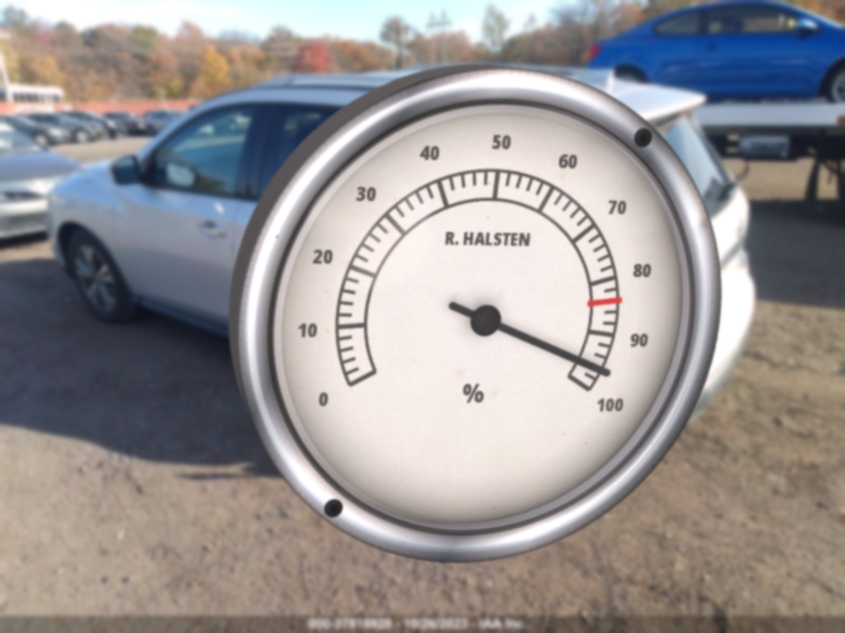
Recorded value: 96; %
